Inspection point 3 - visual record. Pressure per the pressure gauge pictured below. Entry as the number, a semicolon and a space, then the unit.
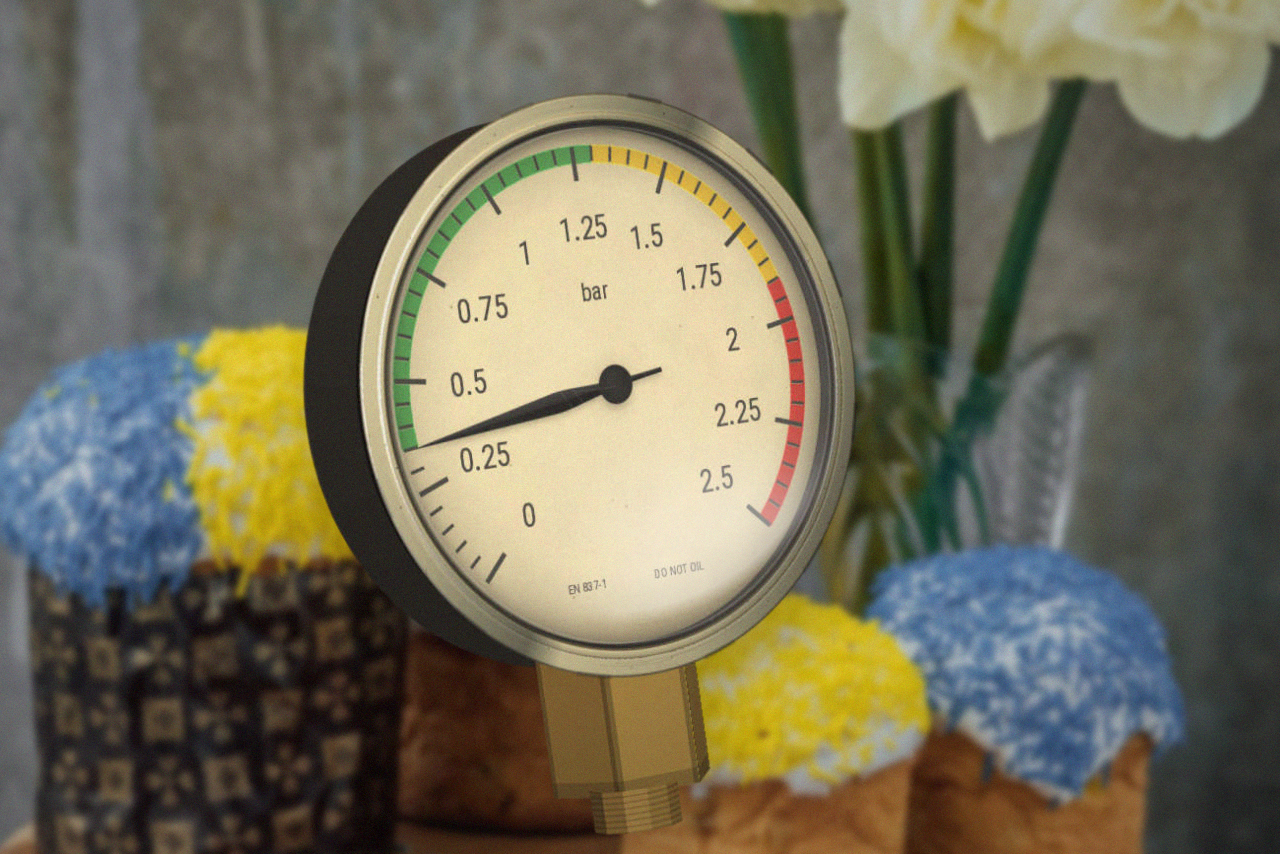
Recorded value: 0.35; bar
